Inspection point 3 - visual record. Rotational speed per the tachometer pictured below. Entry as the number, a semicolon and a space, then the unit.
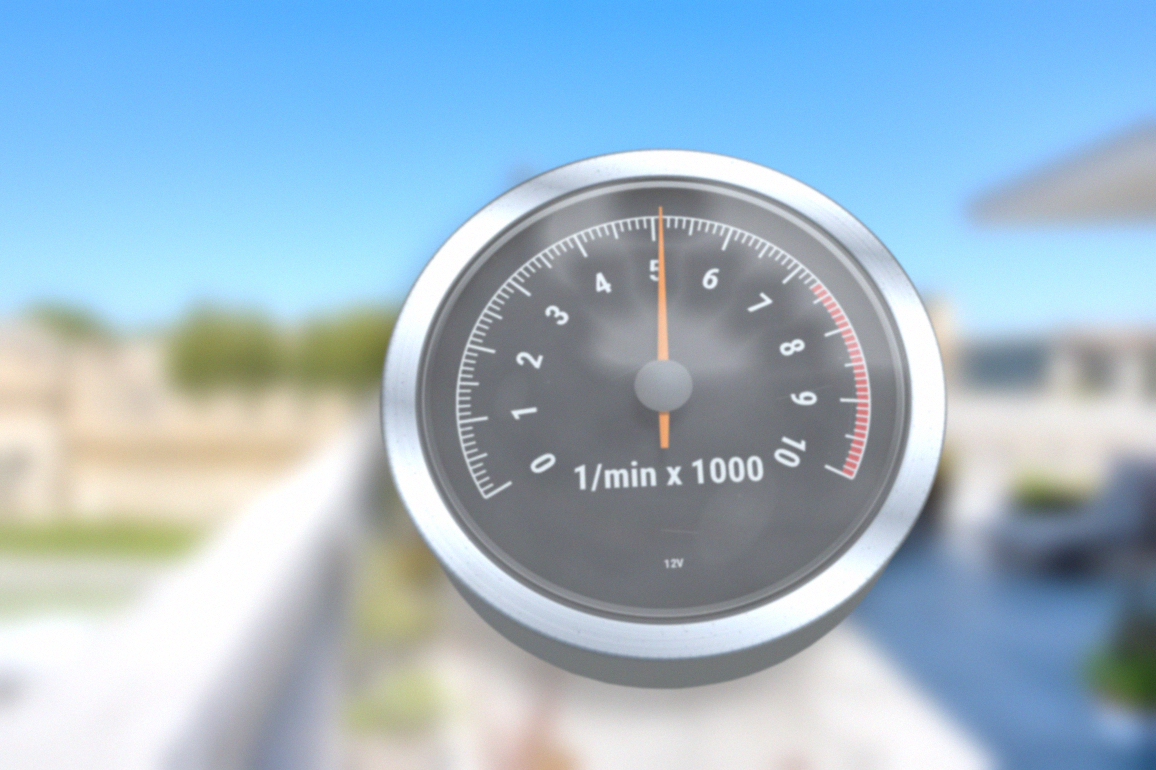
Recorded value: 5100; rpm
